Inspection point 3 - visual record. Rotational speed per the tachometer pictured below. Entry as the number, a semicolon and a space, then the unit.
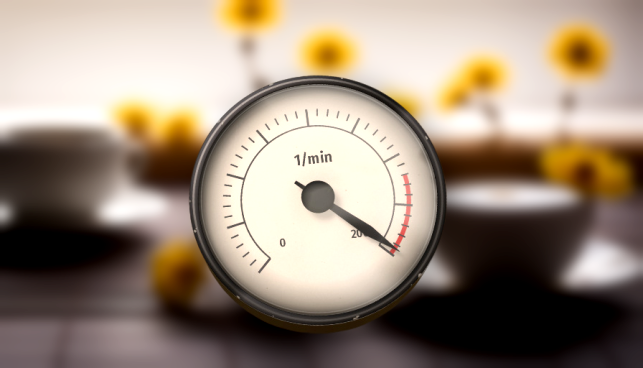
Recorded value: 1975; rpm
